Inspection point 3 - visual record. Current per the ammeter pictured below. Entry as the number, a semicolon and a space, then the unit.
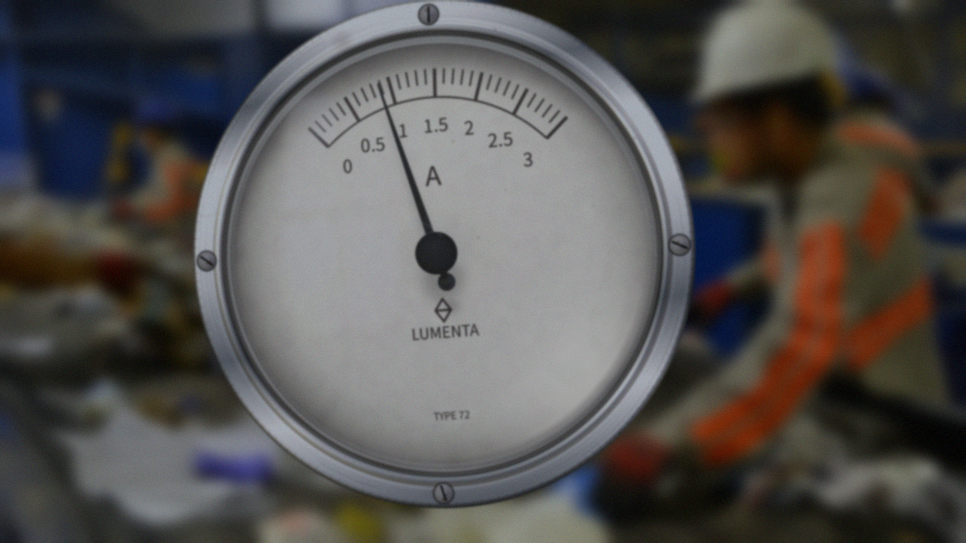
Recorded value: 0.9; A
